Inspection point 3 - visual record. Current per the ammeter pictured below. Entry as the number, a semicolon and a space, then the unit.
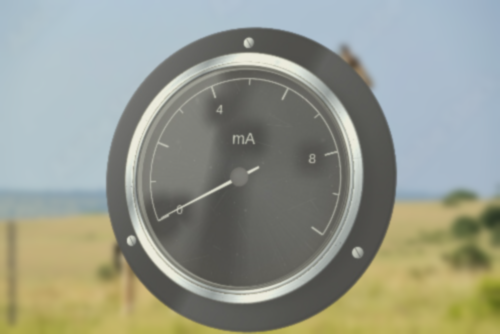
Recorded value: 0; mA
